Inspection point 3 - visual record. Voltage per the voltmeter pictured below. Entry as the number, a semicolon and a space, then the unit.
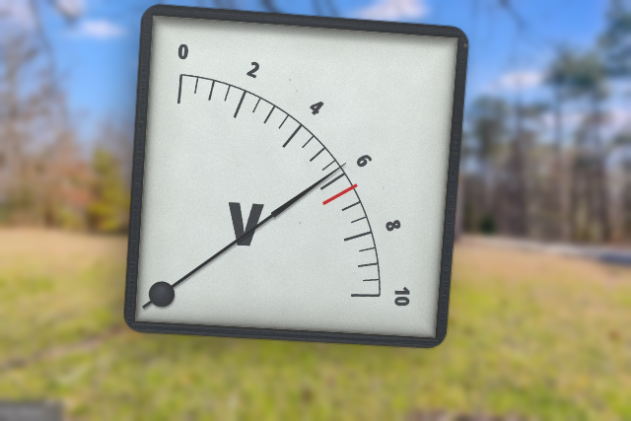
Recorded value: 5.75; V
